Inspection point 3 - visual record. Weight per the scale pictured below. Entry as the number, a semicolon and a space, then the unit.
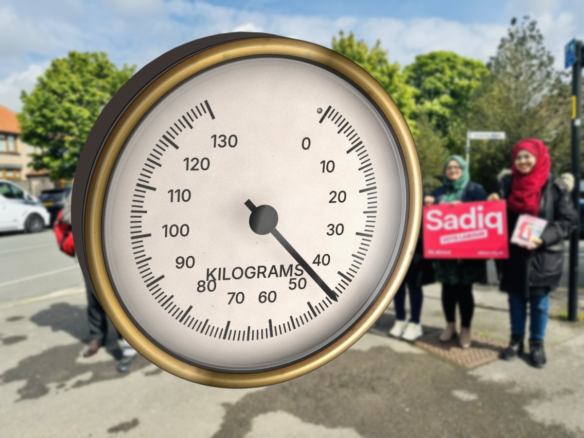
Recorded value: 45; kg
